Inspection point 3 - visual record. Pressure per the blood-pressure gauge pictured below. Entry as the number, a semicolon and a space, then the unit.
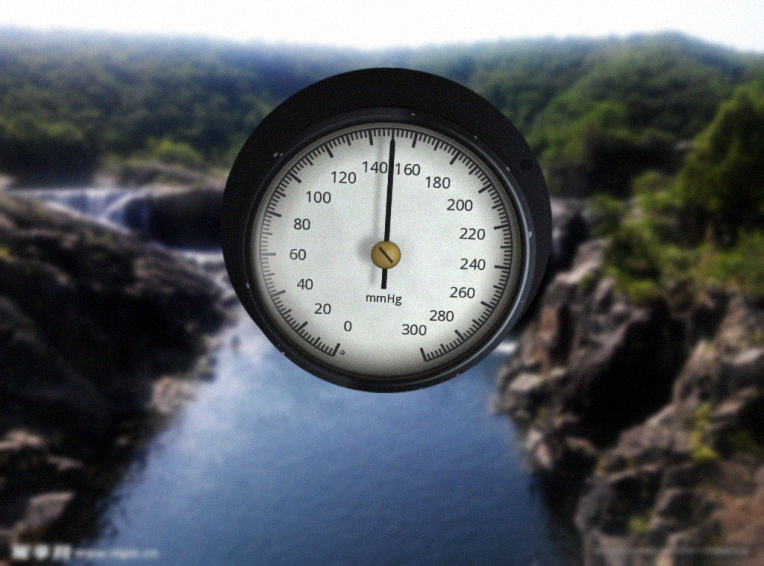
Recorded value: 150; mmHg
